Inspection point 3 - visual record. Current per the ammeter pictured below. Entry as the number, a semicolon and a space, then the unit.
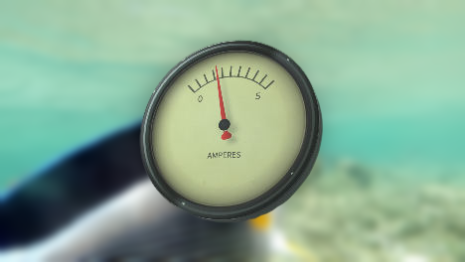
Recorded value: 1.75; A
